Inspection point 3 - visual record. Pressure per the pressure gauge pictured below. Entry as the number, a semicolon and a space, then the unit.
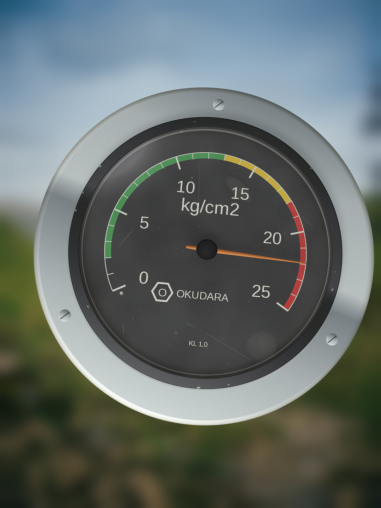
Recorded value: 22; kg/cm²
